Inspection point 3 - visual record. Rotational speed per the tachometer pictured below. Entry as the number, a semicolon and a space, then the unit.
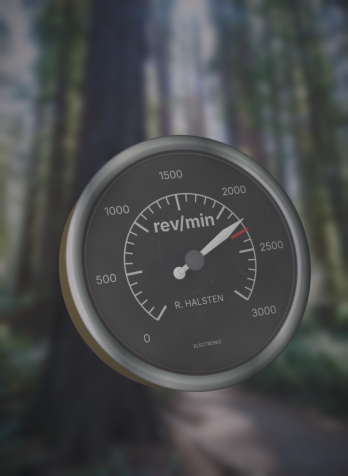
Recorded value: 2200; rpm
